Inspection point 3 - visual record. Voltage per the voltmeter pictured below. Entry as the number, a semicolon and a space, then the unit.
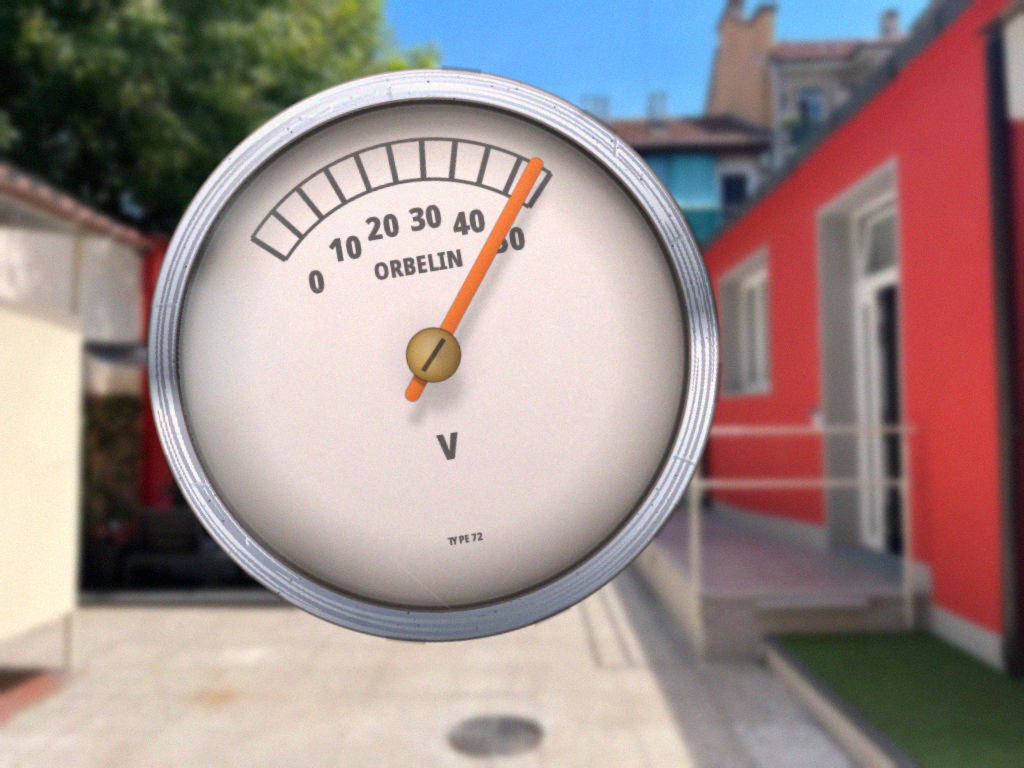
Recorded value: 47.5; V
